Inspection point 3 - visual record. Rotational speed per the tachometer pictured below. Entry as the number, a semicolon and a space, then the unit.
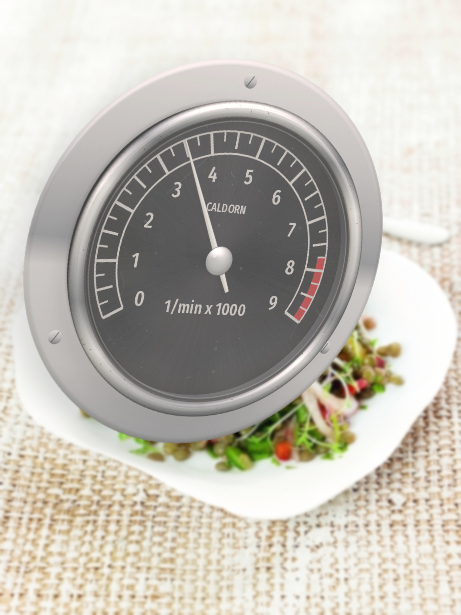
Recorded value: 3500; rpm
